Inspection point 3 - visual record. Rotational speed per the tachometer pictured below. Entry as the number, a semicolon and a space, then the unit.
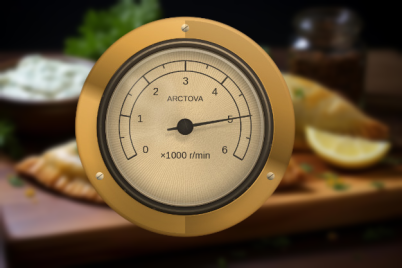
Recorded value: 5000; rpm
